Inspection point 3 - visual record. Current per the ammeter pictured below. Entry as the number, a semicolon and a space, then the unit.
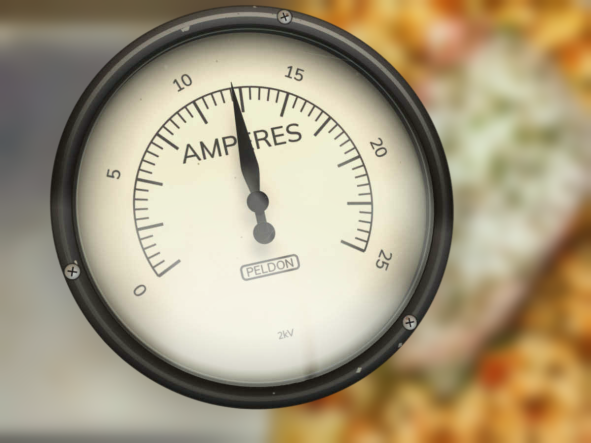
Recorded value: 12; A
